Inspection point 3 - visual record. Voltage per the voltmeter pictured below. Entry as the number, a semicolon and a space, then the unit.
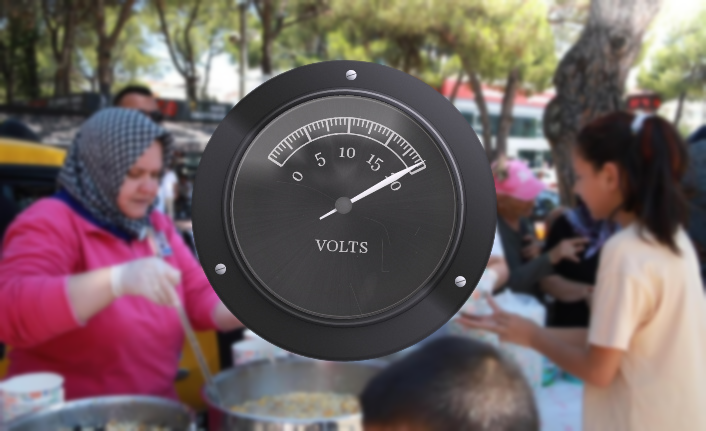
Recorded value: 19.5; V
